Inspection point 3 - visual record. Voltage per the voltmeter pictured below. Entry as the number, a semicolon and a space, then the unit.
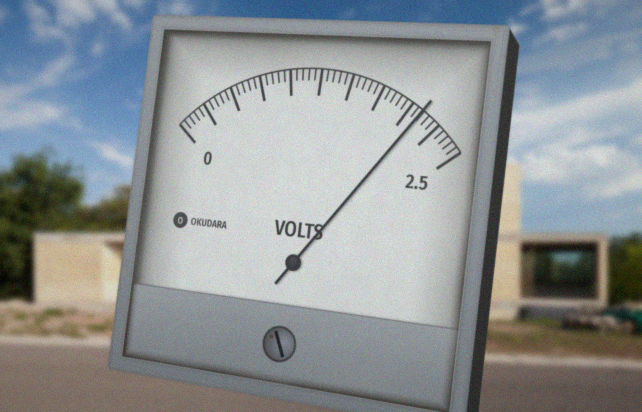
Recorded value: 2.1; V
